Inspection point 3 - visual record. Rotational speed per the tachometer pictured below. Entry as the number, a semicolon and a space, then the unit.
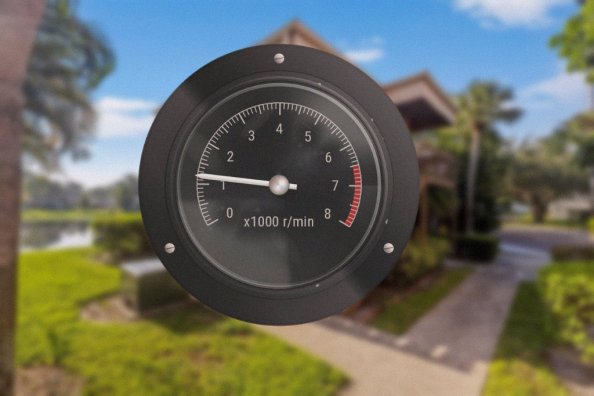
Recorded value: 1200; rpm
